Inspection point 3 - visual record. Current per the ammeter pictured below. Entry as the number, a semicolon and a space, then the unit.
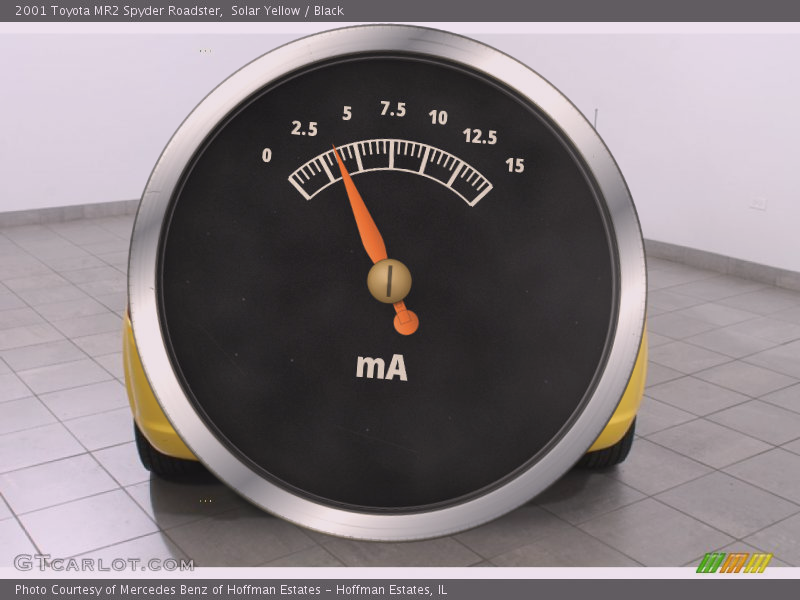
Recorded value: 3.5; mA
